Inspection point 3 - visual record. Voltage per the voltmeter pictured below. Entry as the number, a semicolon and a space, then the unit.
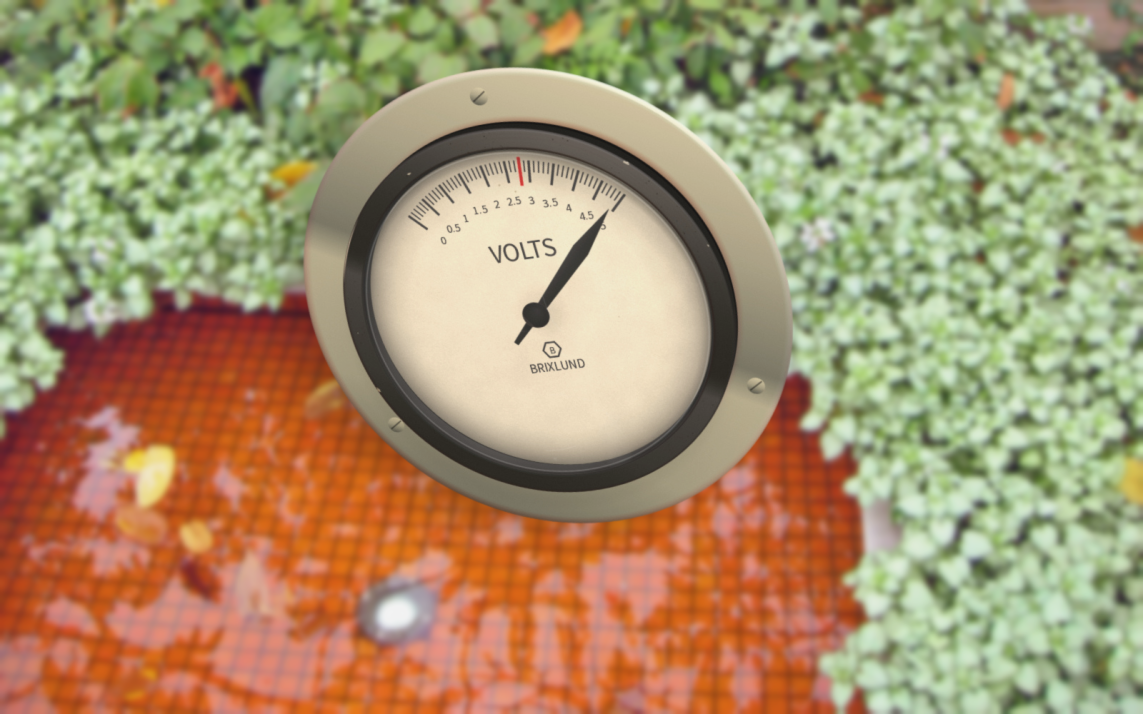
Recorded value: 4.9; V
